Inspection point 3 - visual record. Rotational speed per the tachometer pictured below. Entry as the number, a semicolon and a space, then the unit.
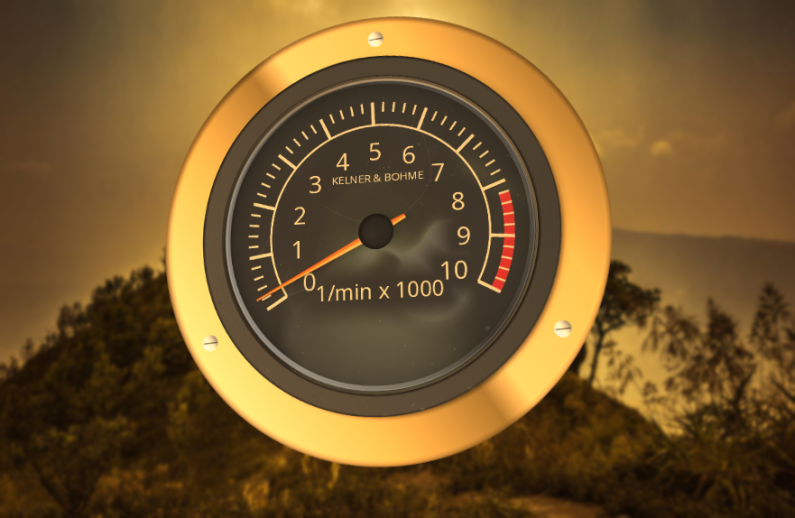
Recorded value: 200; rpm
